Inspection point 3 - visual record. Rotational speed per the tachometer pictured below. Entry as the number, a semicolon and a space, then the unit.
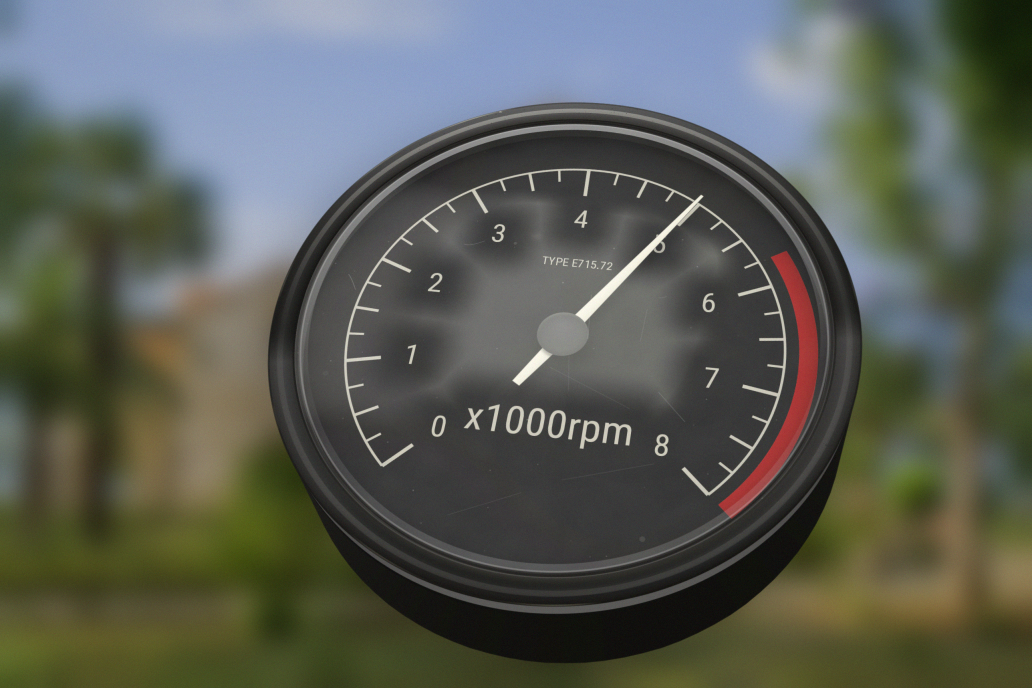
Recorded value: 5000; rpm
